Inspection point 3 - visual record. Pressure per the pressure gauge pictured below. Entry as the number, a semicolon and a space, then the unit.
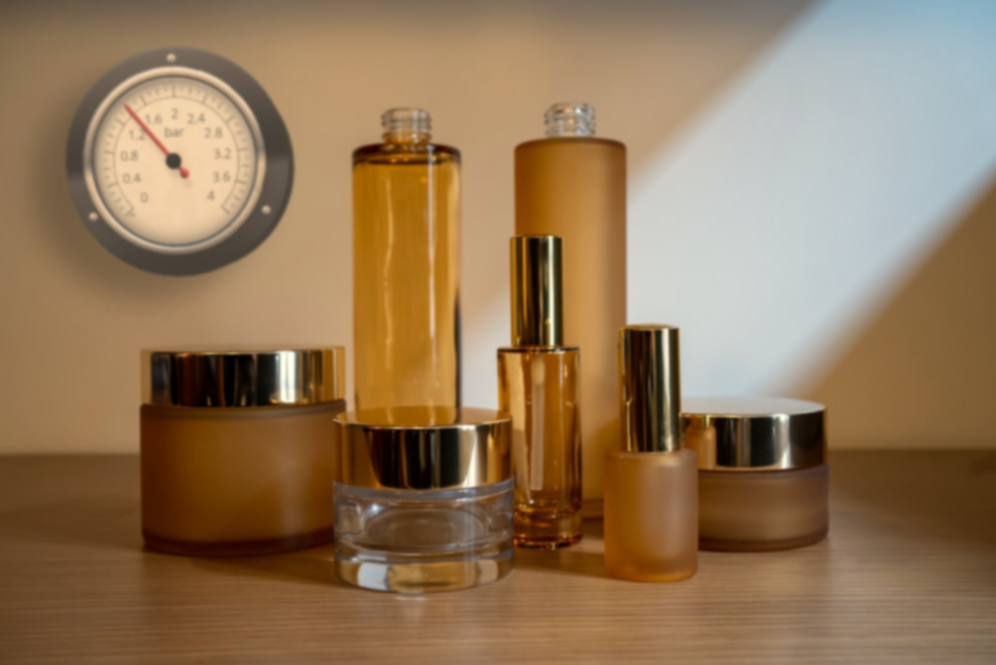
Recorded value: 1.4; bar
